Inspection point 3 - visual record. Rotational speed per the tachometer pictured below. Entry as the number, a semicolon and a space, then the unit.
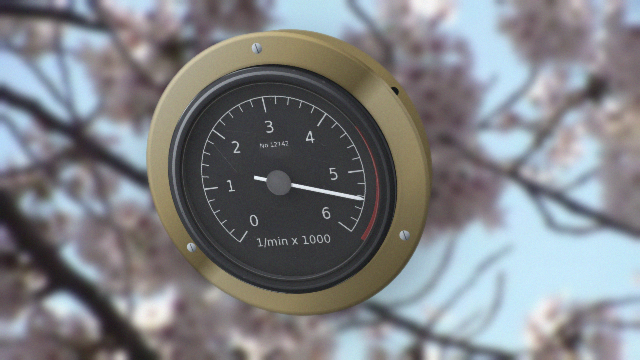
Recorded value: 5400; rpm
